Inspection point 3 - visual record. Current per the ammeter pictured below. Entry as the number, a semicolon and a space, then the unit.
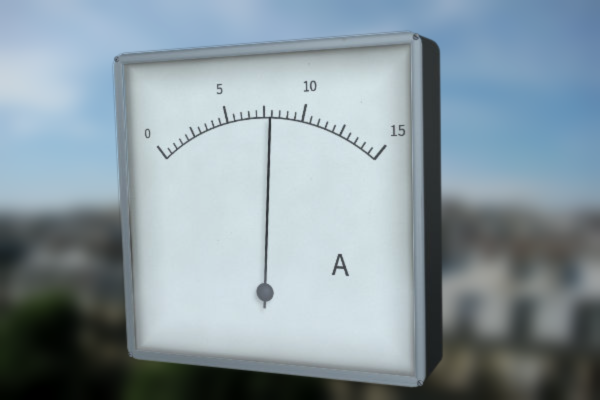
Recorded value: 8; A
